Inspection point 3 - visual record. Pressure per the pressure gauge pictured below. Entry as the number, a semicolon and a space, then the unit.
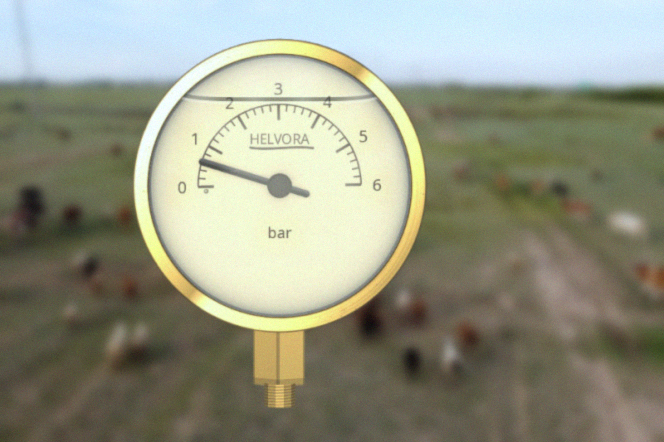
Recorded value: 0.6; bar
